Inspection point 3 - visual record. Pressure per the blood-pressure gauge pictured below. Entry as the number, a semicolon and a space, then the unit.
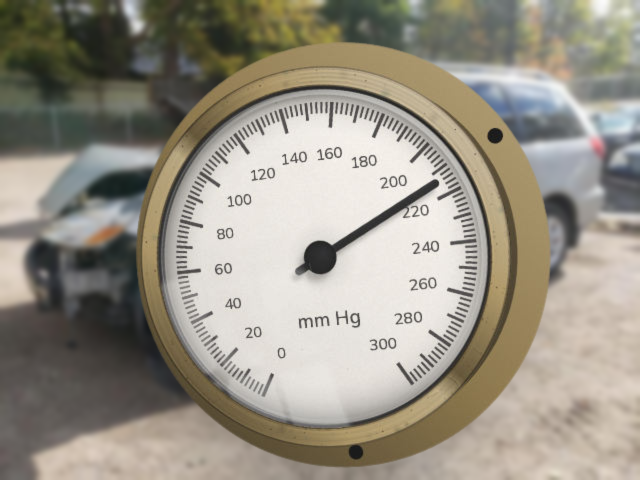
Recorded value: 214; mmHg
